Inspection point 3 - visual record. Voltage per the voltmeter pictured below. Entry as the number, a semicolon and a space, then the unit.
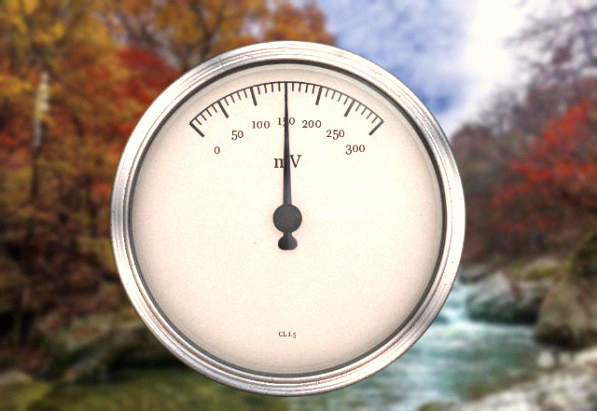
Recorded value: 150; mV
